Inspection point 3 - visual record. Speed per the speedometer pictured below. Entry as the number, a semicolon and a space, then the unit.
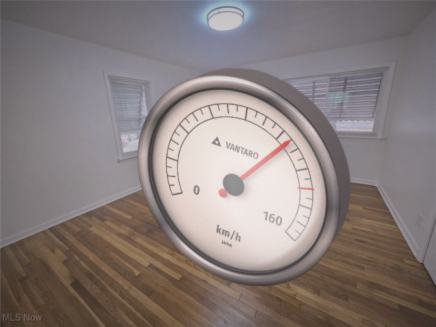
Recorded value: 105; km/h
